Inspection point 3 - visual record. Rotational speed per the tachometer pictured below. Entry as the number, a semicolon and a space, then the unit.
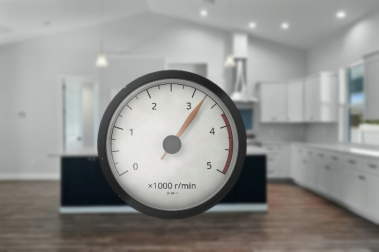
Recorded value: 3250; rpm
